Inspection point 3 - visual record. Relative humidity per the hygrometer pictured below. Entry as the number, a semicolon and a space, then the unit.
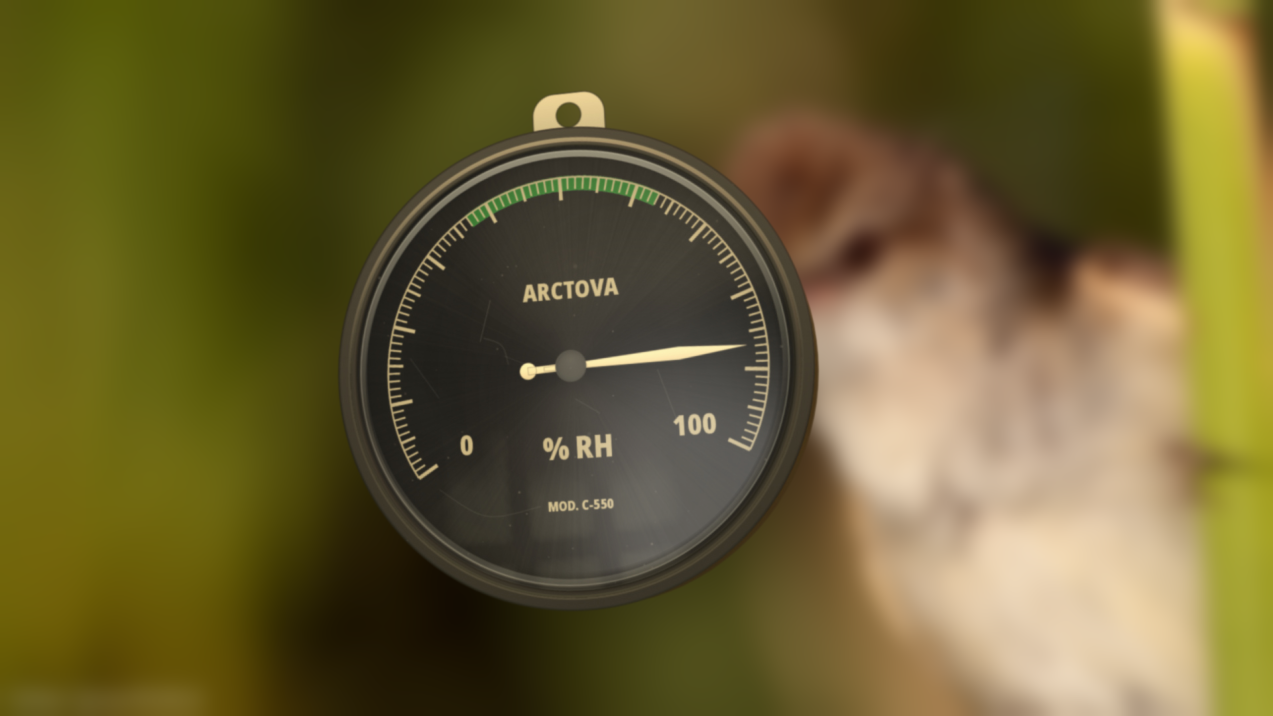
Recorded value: 87; %
